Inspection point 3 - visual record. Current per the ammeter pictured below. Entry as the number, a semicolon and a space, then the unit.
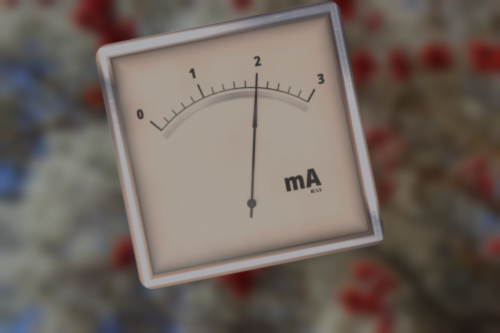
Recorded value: 2; mA
